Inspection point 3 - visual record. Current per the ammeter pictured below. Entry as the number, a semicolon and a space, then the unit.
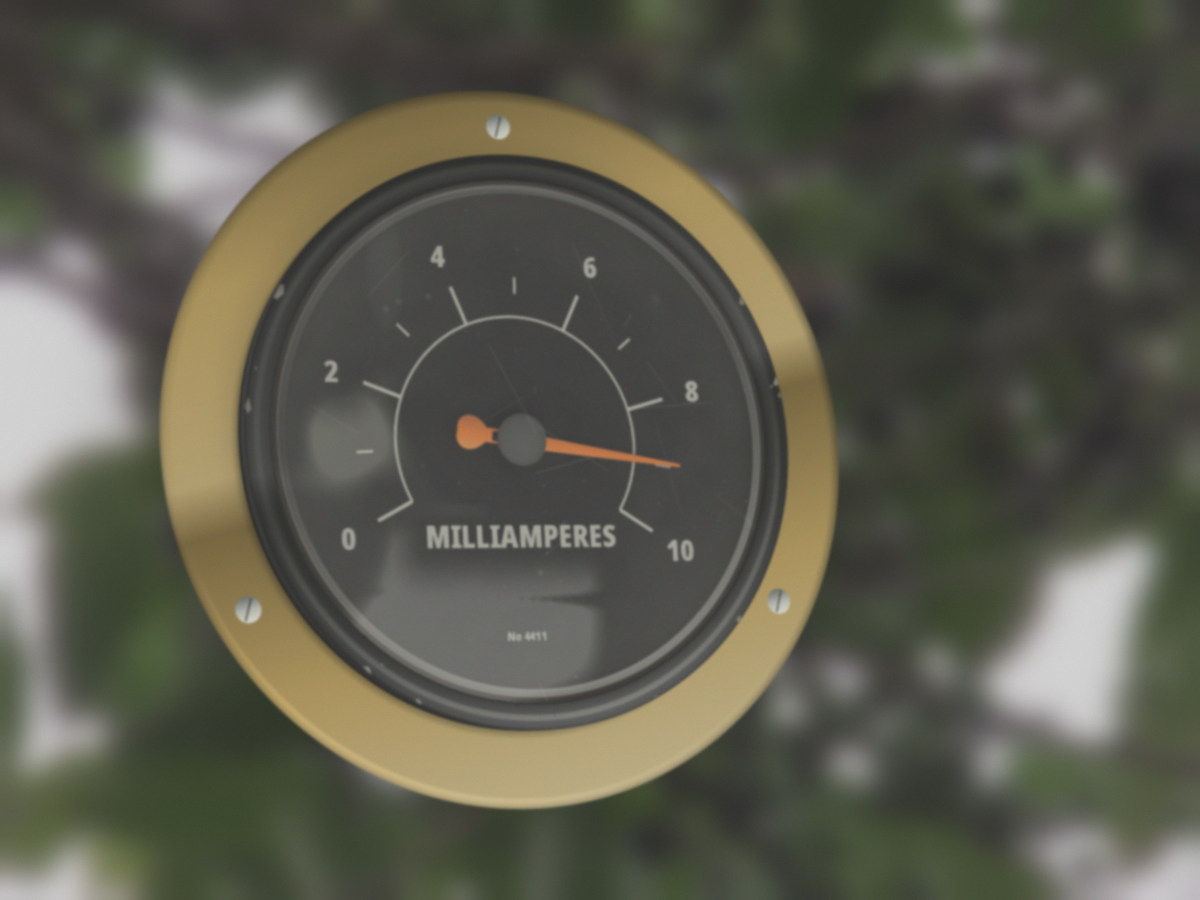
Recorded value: 9; mA
